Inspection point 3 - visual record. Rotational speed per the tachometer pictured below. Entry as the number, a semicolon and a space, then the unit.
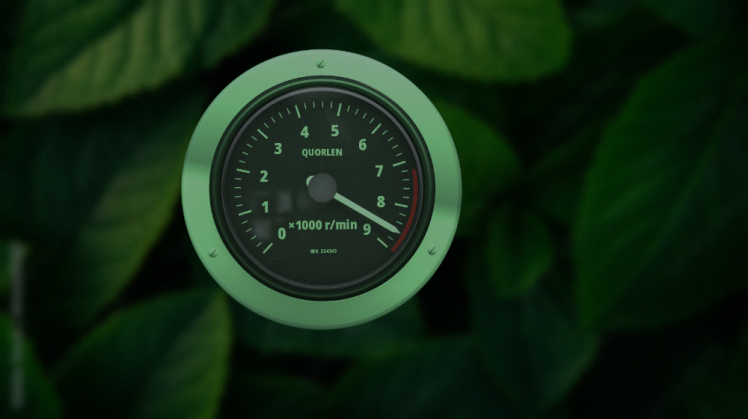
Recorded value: 8600; rpm
